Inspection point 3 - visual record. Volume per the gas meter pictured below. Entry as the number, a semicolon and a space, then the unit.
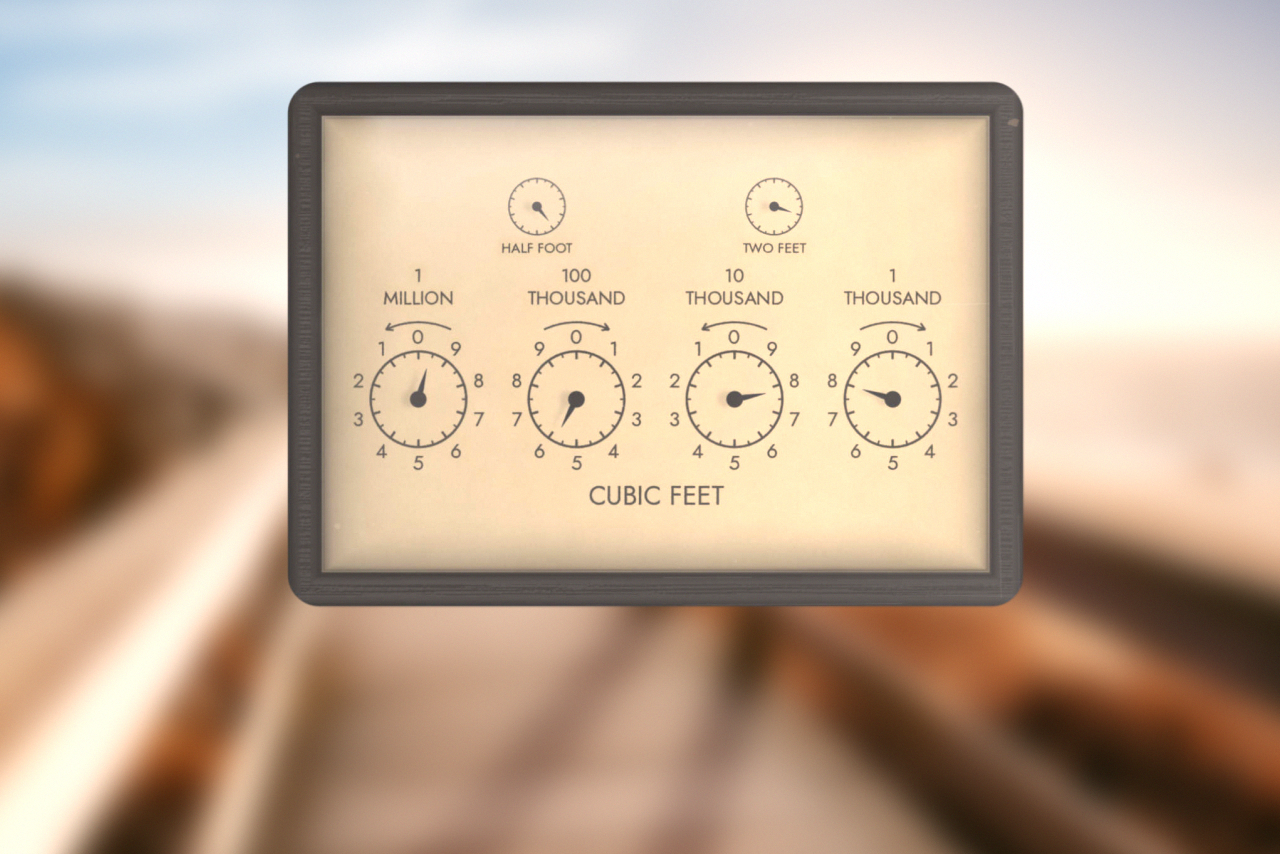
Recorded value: 957800; ft³
